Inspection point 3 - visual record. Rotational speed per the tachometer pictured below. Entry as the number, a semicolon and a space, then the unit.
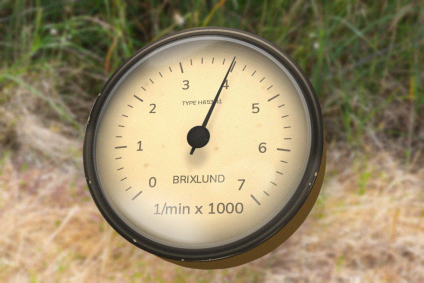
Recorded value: 4000; rpm
